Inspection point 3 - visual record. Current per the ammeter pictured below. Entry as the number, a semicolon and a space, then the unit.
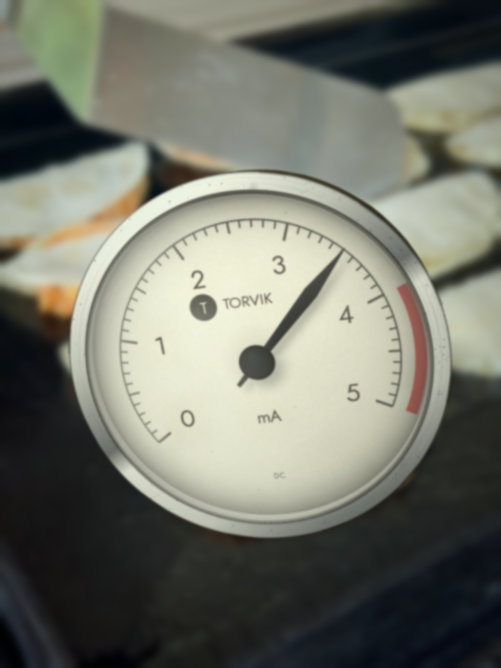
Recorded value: 3.5; mA
